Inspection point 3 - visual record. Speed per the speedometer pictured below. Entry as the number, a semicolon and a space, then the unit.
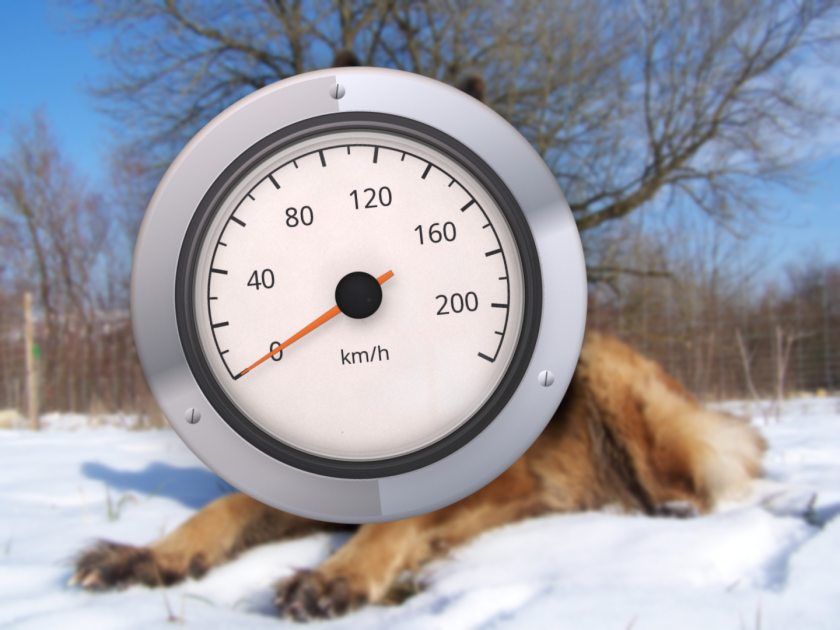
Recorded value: 0; km/h
